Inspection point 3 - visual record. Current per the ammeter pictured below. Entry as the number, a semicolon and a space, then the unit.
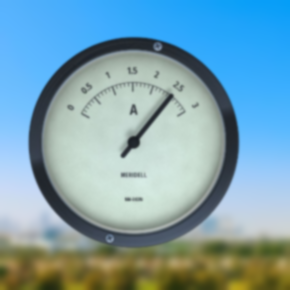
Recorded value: 2.5; A
